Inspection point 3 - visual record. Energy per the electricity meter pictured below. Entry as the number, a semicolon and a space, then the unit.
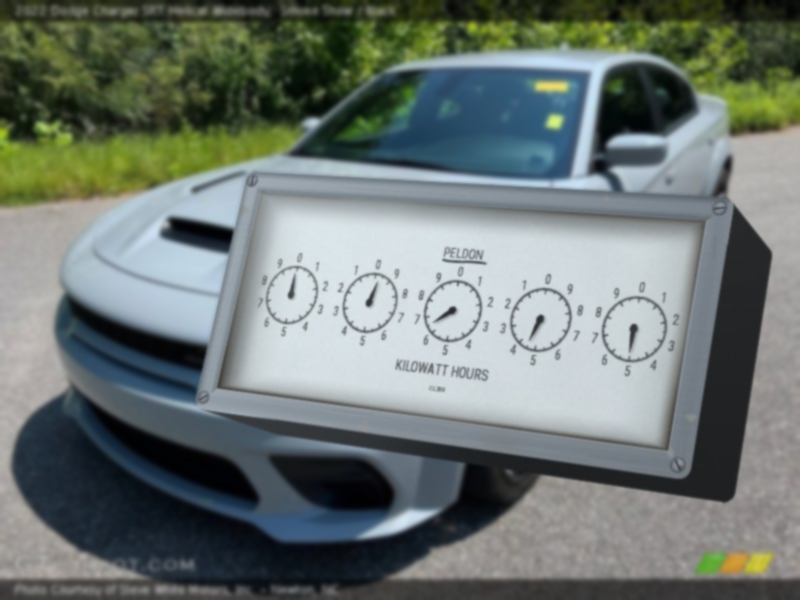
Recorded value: 99645; kWh
